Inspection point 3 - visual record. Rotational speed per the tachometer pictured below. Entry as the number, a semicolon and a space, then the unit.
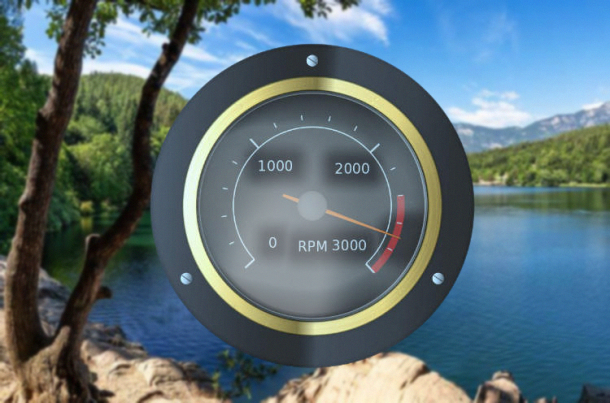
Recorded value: 2700; rpm
